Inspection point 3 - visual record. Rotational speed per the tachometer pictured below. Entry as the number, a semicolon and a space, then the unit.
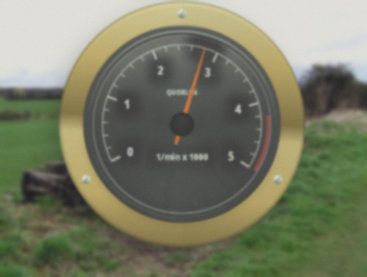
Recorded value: 2800; rpm
